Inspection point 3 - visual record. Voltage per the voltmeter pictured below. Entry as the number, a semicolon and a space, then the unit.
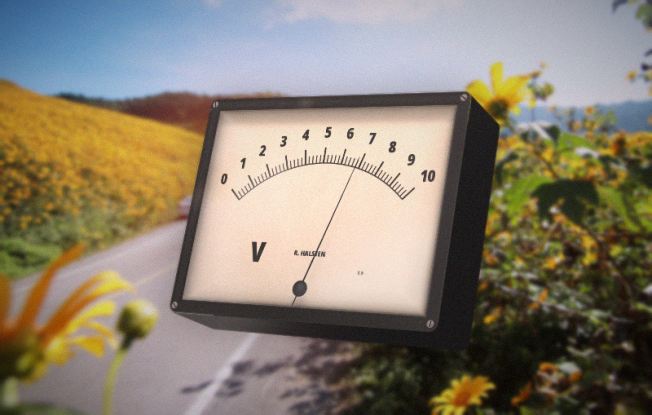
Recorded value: 7; V
